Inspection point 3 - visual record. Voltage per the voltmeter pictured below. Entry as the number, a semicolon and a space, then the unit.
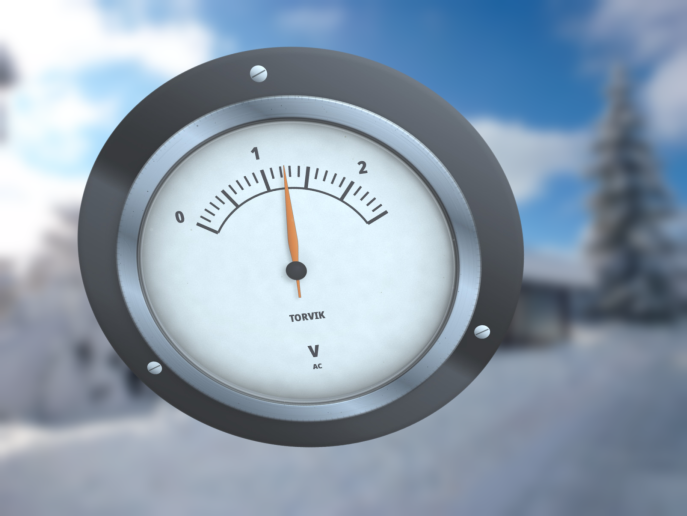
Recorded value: 1.25; V
